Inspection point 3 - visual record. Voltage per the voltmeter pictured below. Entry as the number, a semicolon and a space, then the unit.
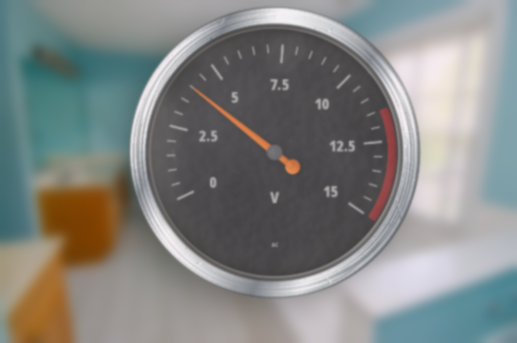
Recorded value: 4; V
